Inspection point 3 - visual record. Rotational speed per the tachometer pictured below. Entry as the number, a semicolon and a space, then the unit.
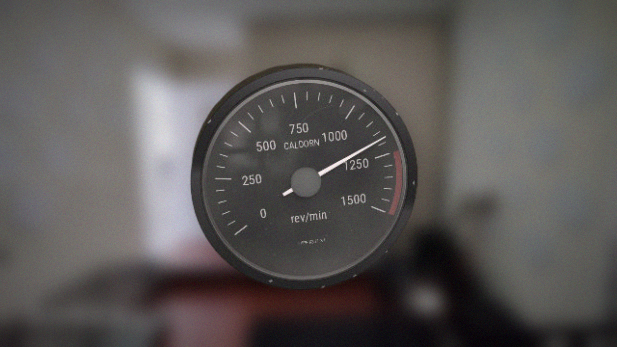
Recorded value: 1175; rpm
